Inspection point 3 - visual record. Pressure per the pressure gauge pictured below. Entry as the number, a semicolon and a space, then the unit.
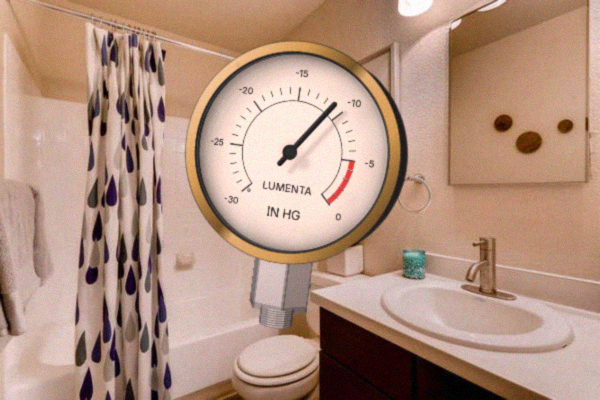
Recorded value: -11; inHg
